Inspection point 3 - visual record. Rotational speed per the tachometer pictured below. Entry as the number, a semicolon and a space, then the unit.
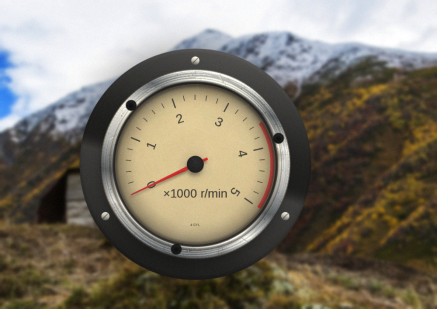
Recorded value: 0; rpm
